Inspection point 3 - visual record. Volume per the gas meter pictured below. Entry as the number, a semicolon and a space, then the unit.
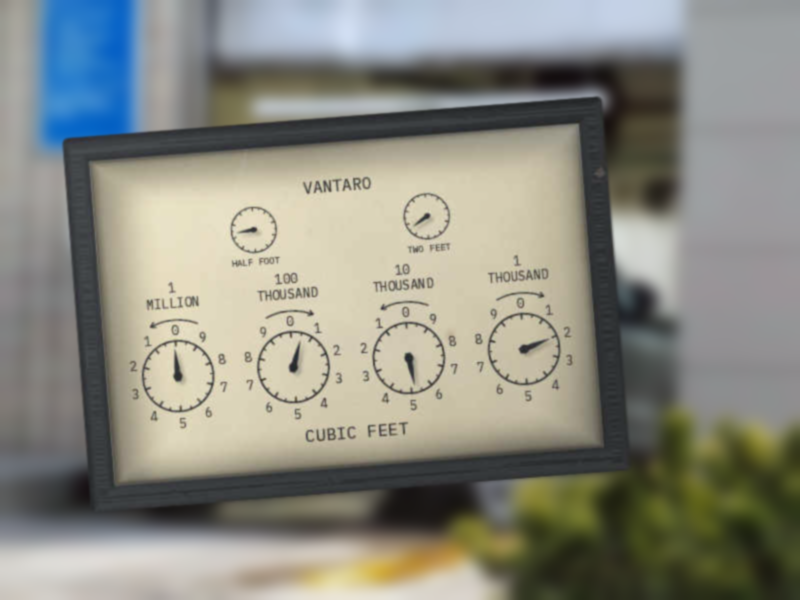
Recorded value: 5200; ft³
